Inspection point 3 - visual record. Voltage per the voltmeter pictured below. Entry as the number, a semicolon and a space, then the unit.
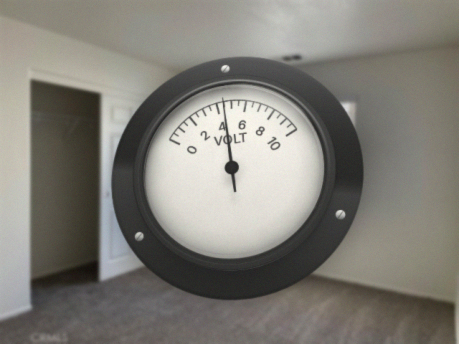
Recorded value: 4.5; V
